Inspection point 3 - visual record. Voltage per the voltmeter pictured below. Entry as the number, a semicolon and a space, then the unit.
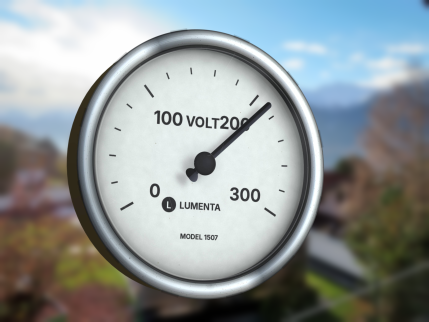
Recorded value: 210; V
